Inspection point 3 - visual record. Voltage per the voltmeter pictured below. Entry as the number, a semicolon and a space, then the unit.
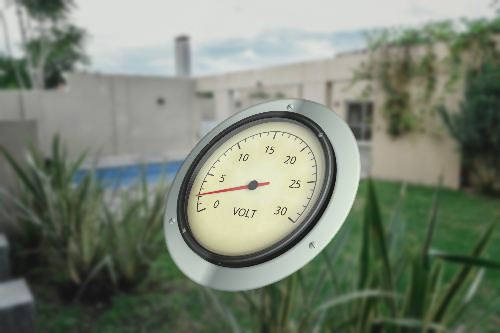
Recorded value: 2; V
